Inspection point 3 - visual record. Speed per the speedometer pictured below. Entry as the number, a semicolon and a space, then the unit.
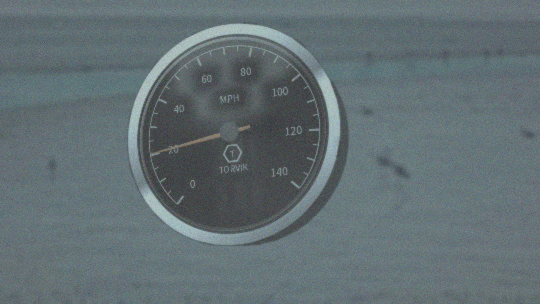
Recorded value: 20; mph
